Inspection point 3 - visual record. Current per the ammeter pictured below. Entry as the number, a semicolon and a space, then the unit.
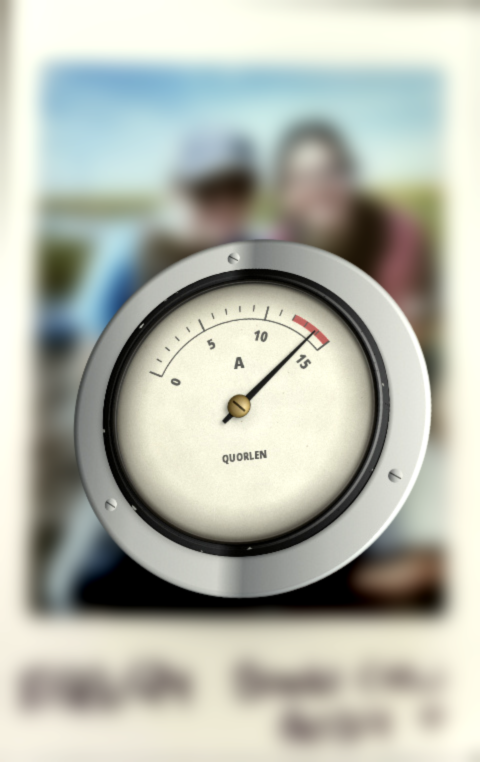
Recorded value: 14; A
